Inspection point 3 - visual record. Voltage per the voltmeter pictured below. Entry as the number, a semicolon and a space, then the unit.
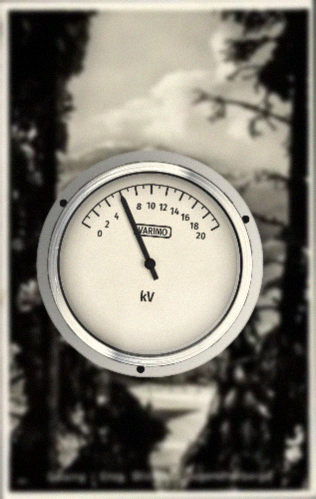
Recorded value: 6; kV
